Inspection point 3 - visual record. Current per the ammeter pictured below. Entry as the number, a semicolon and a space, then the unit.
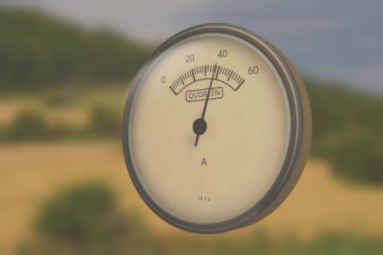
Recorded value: 40; A
